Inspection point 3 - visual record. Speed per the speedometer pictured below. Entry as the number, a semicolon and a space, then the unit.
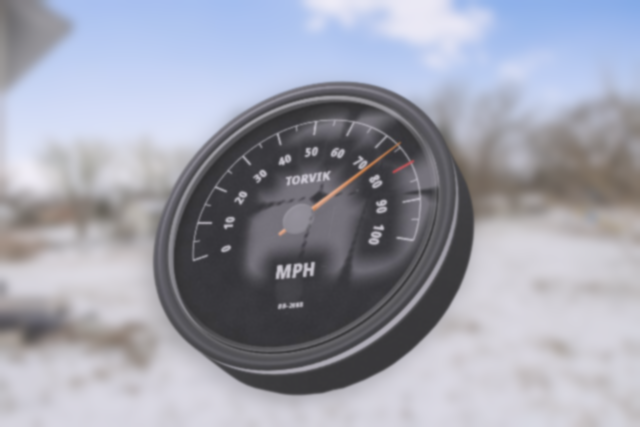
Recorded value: 75; mph
